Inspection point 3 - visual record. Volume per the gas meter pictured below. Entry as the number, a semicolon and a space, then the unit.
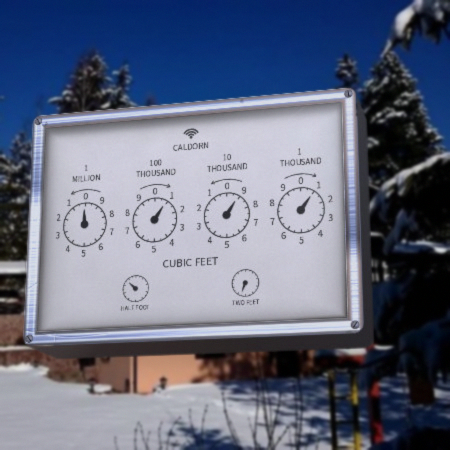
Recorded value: 9100; ft³
